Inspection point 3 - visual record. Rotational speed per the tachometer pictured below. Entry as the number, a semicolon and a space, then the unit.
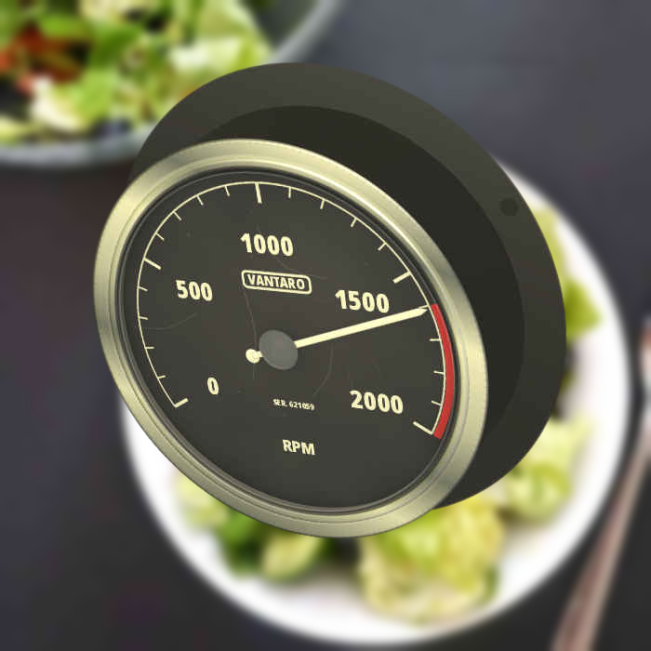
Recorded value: 1600; rpm
